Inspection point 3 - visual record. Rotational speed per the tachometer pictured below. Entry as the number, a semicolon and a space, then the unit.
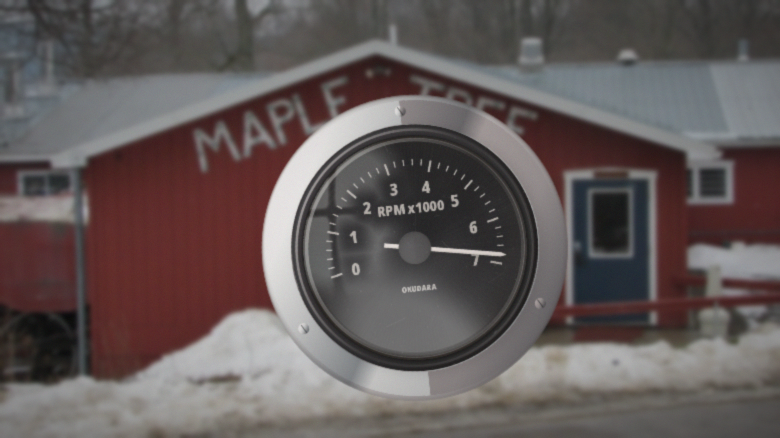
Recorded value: 6800; rpm
